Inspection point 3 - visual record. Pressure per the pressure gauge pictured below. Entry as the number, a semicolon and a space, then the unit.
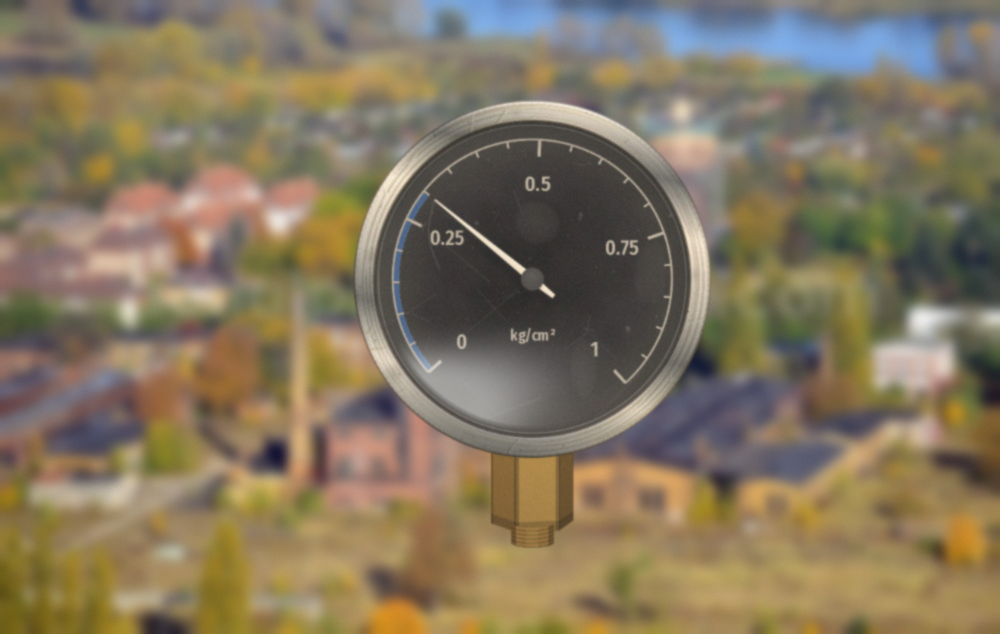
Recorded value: 0.3; kg/cm²
